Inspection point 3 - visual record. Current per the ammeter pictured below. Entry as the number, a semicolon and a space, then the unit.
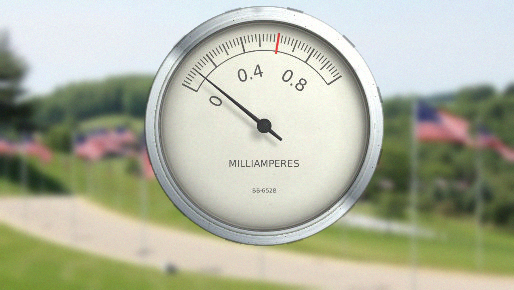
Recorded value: 0.1; mA
